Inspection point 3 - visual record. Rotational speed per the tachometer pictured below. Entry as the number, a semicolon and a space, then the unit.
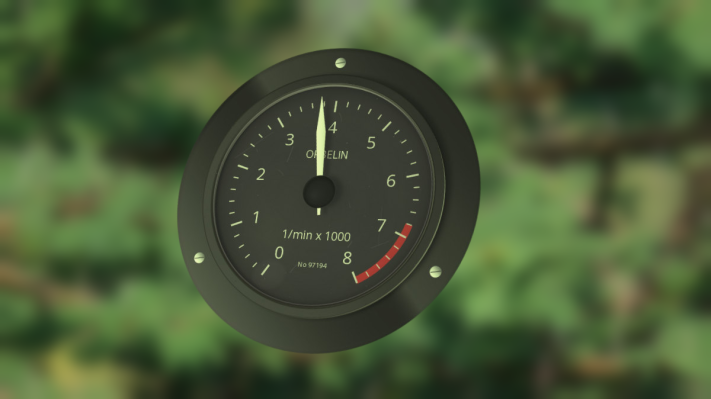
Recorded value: 3800; rpm
